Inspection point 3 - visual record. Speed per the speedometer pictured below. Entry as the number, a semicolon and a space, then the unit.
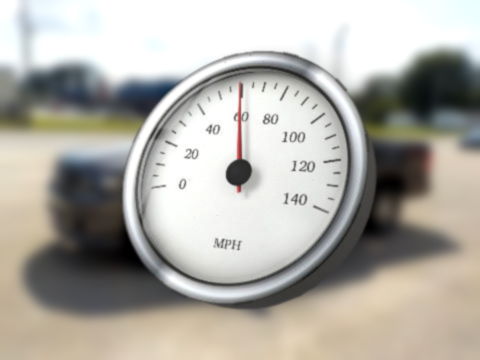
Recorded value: 60; mph
